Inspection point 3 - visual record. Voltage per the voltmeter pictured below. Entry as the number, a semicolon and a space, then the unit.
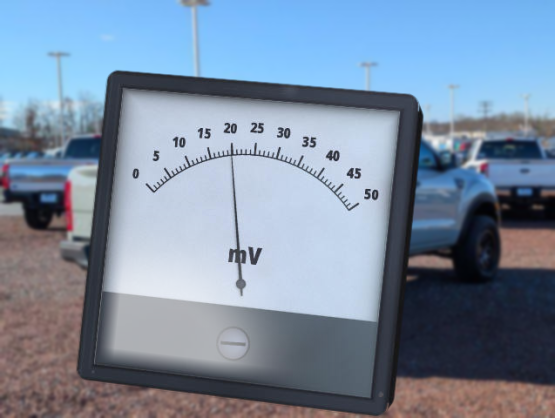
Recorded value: 20; mV
